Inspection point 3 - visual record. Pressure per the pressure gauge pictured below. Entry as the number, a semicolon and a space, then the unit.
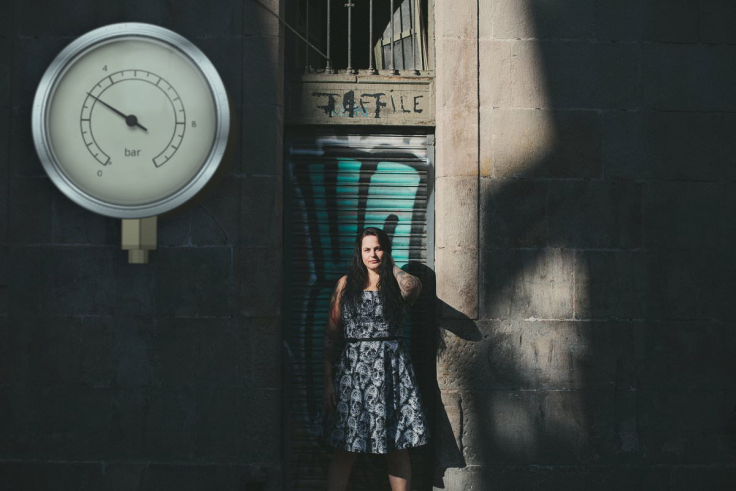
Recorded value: 3; bar
